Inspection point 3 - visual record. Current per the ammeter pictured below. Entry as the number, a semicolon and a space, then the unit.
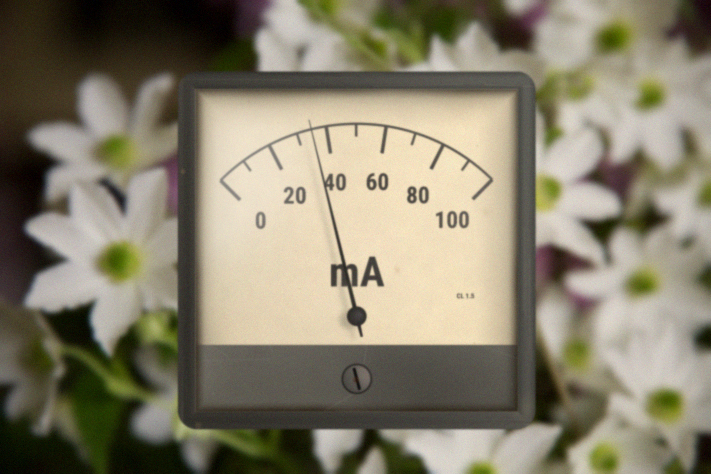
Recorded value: 35; mA
